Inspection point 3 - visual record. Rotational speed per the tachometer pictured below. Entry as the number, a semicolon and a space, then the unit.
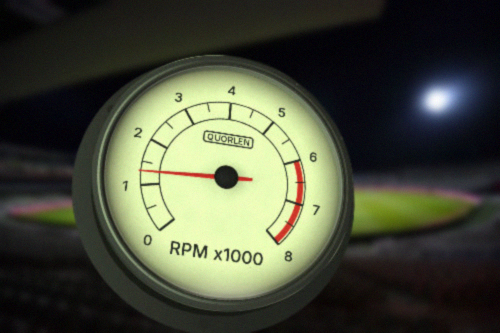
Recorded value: 1250; rpm
